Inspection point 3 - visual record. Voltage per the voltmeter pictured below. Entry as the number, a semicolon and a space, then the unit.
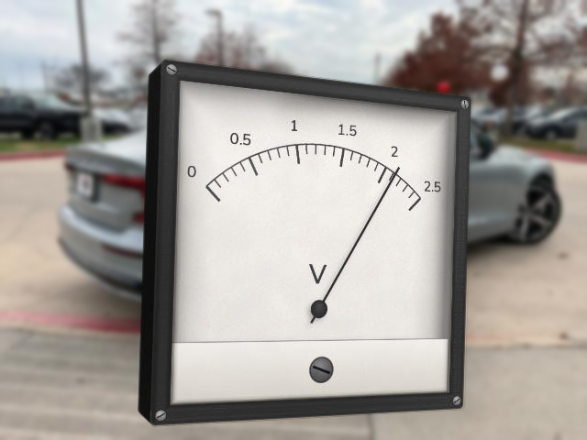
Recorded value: 2.1; V
